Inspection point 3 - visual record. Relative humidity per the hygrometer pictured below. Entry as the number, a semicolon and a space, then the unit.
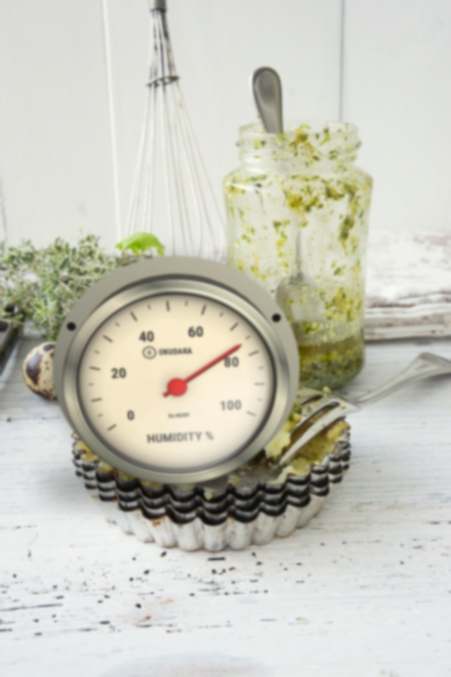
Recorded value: 75; %
